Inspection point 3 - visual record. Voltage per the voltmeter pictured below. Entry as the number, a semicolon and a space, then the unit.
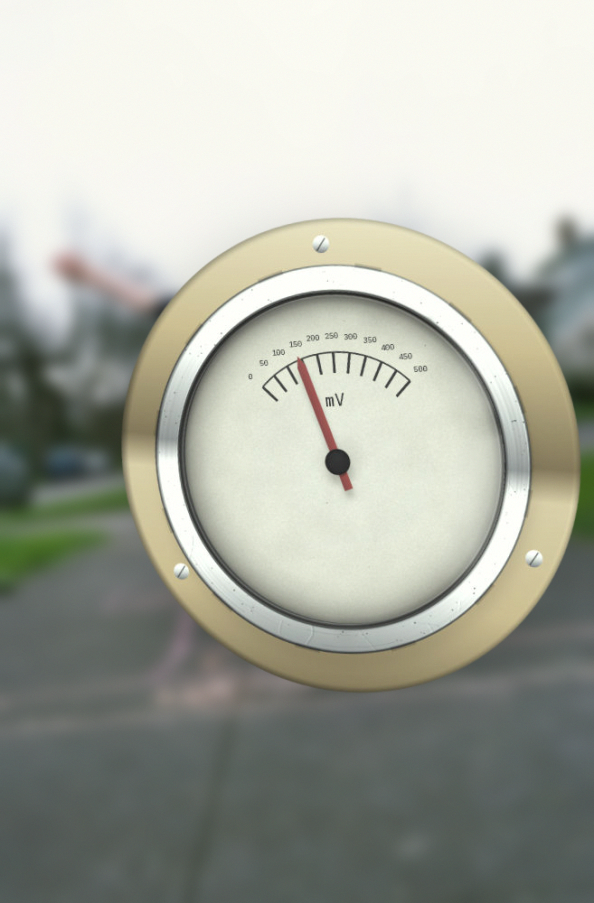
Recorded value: 150; mV
